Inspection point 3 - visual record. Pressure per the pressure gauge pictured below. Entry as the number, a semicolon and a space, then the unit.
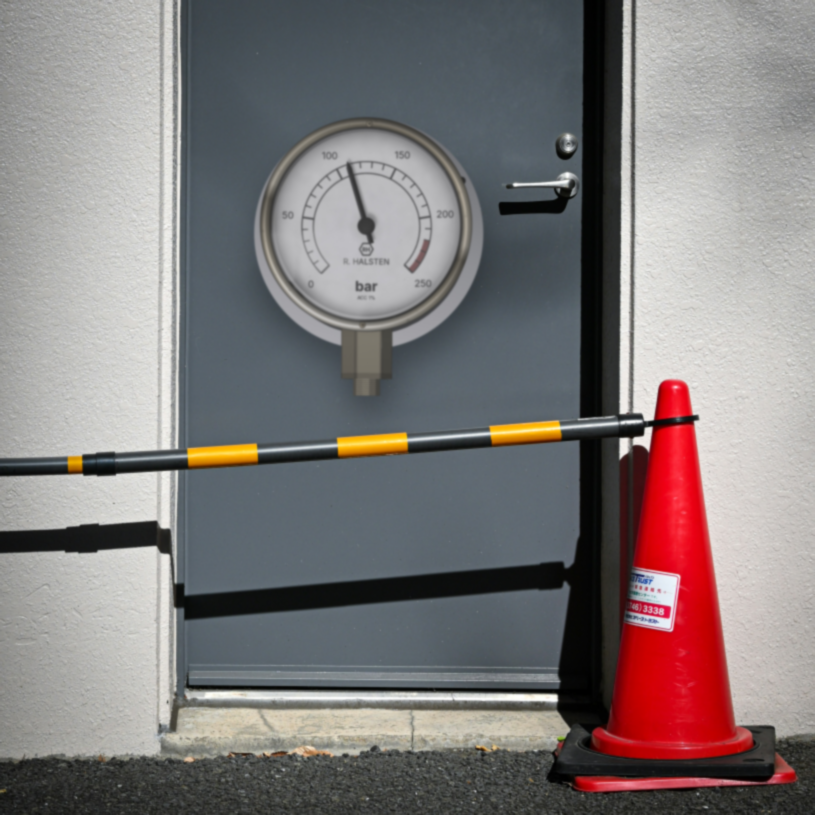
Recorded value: 110; bar
